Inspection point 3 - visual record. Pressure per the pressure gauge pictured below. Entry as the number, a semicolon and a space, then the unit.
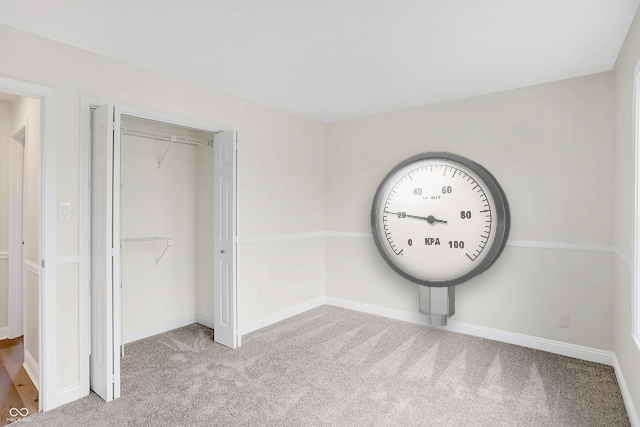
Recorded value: 20; kPa
